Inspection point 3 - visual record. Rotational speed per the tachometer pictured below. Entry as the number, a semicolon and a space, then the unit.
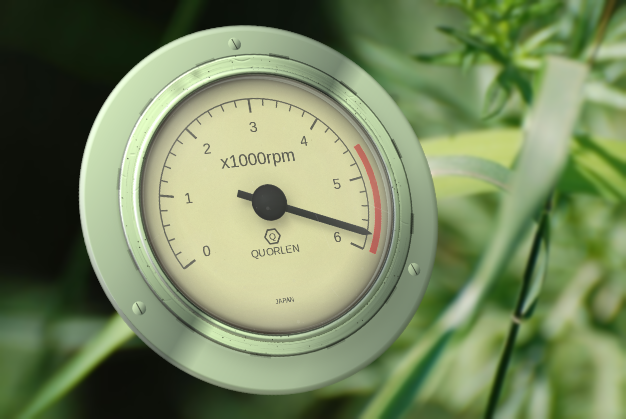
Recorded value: 5800; rpm
